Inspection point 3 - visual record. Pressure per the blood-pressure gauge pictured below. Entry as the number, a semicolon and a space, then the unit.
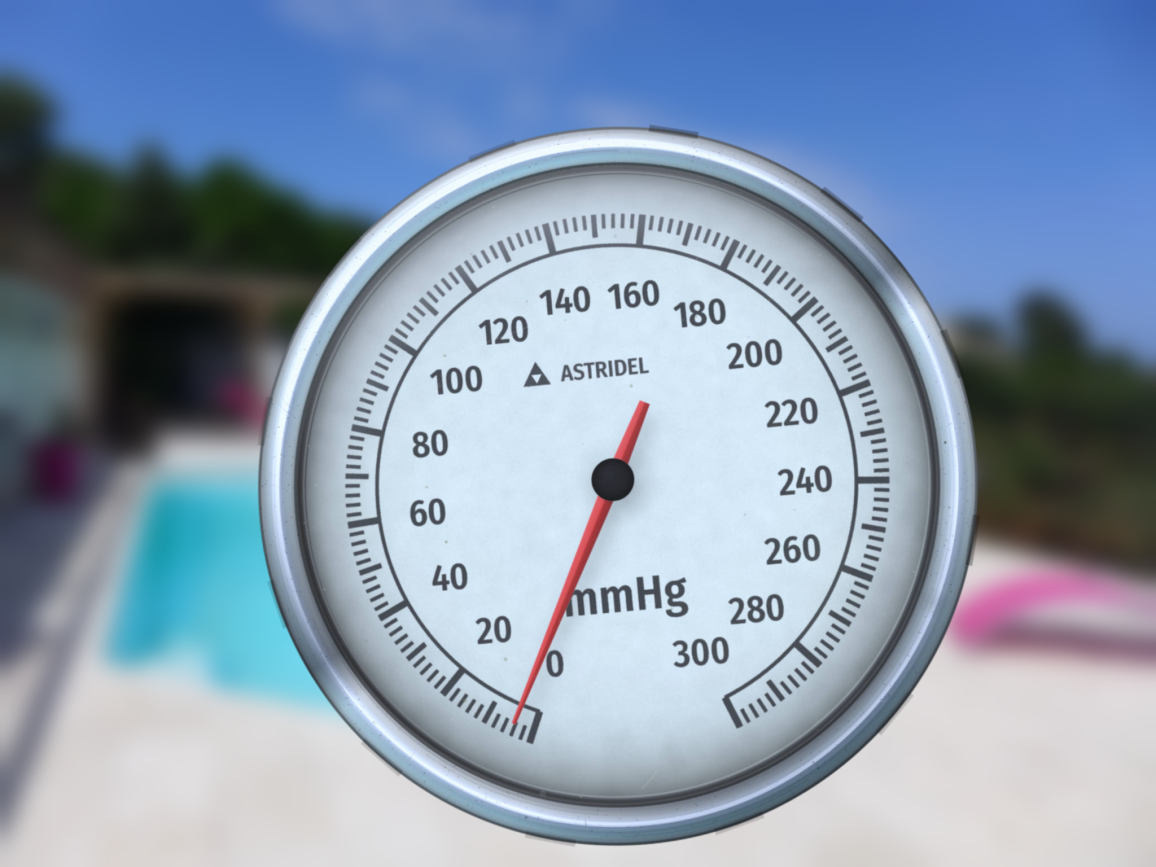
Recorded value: 4; mmHg
